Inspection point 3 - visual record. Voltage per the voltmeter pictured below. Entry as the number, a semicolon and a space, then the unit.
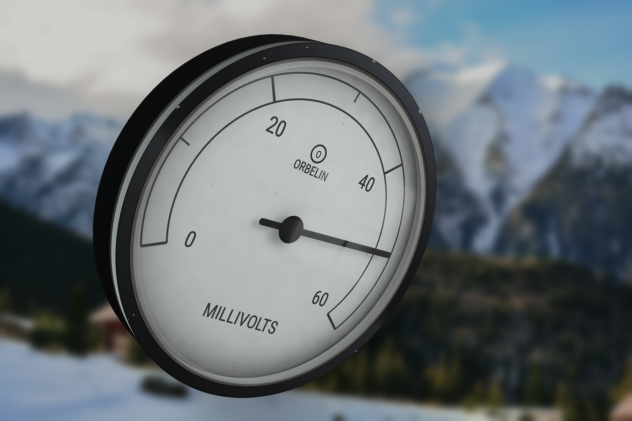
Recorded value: 50; mV
